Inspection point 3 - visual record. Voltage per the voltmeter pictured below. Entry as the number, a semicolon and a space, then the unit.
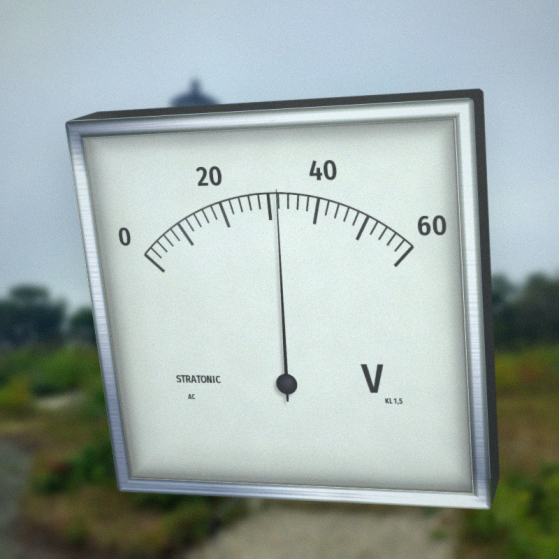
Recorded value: 32; V
